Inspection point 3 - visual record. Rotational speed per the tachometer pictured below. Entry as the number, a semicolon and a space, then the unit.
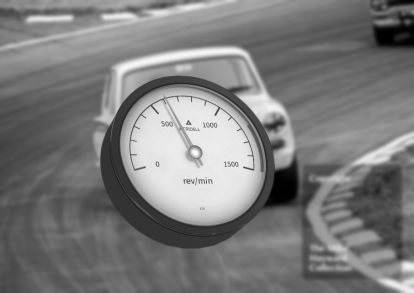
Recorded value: 600; rpm
